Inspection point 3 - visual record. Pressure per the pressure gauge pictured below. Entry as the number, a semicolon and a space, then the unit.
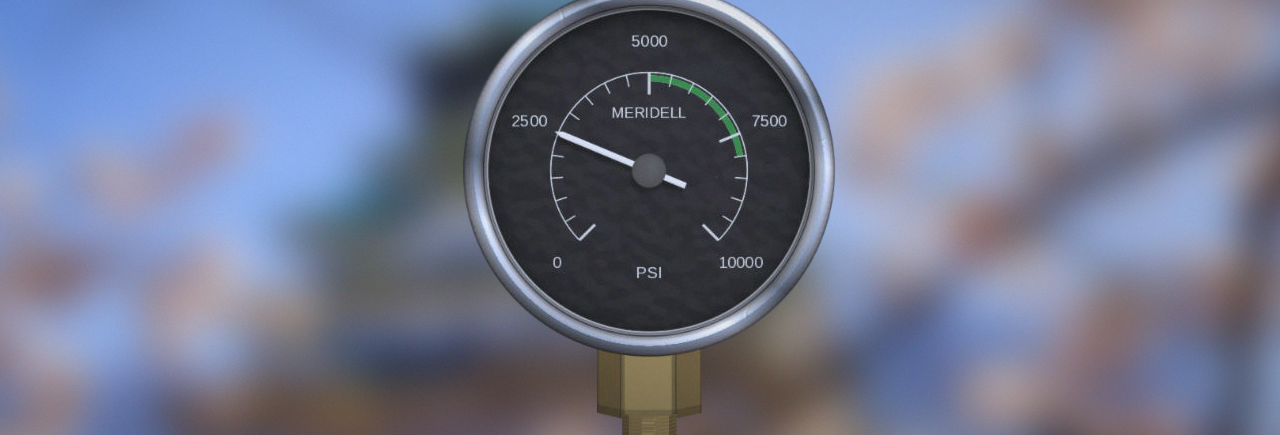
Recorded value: 2500; psi
